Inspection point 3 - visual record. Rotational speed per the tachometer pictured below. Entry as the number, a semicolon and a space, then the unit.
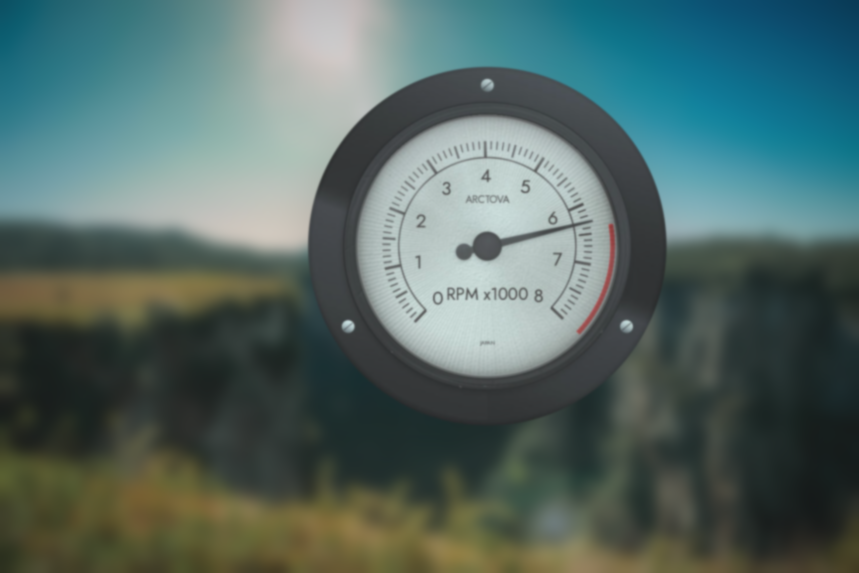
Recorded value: 6300; rpm
